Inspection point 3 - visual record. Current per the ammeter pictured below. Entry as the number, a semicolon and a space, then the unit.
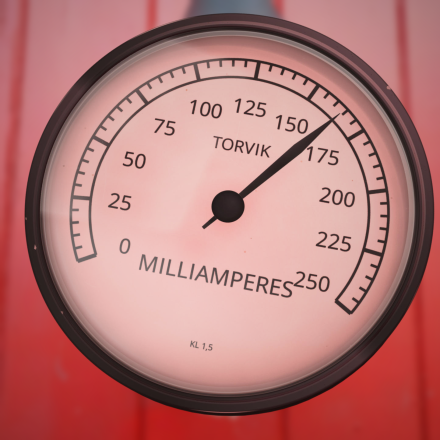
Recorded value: 165; mA
